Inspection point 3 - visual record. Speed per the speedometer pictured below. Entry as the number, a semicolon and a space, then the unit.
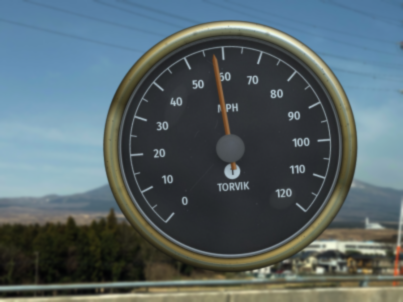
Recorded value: 57.5; mph
